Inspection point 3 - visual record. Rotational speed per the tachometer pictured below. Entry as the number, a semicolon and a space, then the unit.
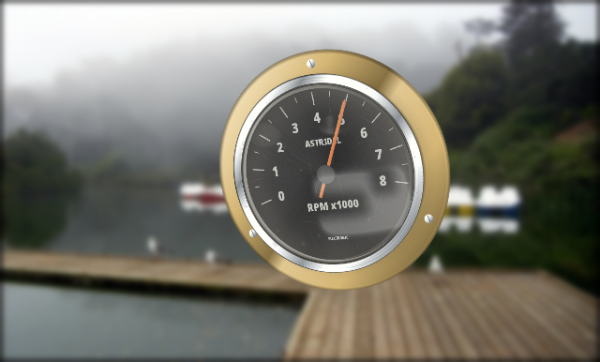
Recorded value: 5000; rpm
